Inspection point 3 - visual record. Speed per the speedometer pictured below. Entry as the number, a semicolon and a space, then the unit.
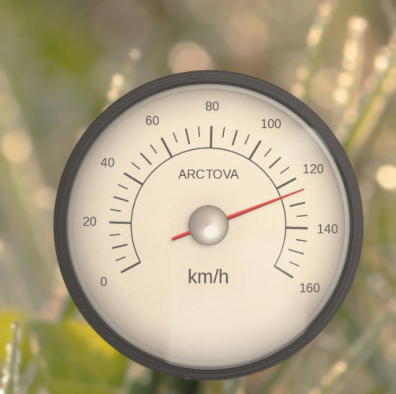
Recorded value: 125; km/h
